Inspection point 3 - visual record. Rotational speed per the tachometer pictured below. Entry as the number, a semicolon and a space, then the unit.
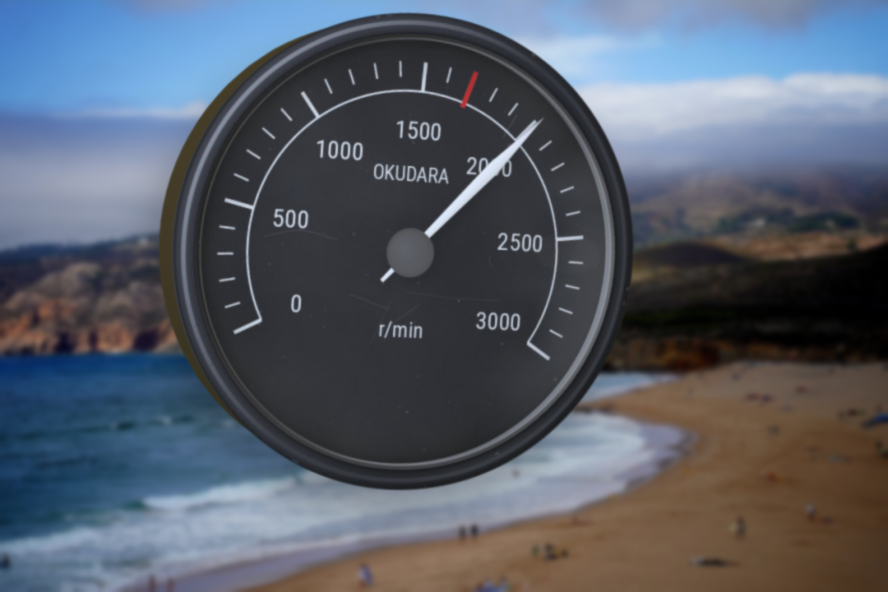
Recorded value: 2000; rpm
